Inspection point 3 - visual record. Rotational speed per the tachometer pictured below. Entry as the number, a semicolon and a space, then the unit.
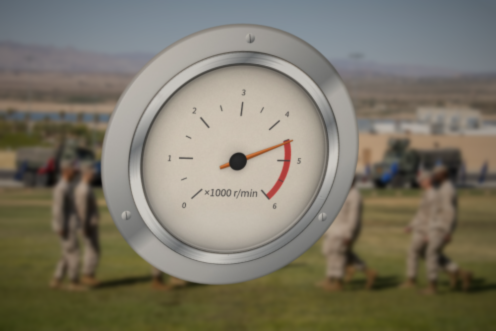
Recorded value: 4500; rpm
